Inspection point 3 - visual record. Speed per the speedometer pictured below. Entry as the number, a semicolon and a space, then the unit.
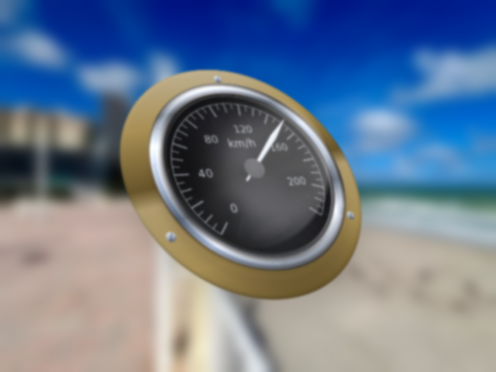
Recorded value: 150; km/h
